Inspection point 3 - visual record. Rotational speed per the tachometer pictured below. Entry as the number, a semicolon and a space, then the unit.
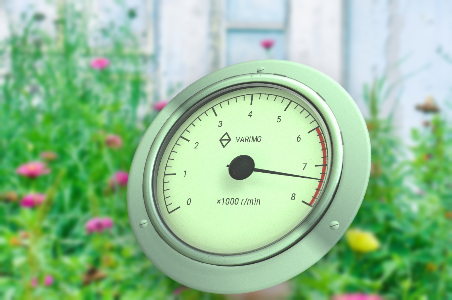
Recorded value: 7400; rpm
